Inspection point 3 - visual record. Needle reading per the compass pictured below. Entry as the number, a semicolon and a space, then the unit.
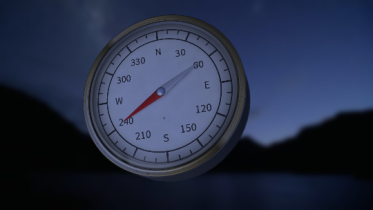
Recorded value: 240; °
